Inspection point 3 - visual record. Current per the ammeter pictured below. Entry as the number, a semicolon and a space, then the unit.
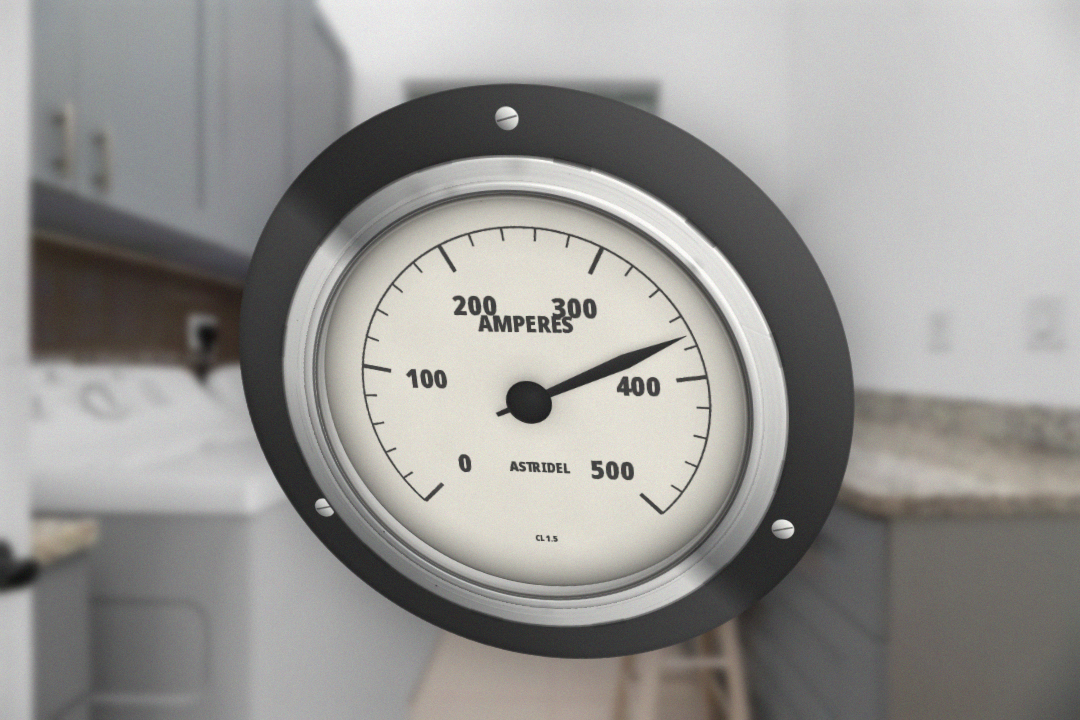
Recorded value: 370; A
